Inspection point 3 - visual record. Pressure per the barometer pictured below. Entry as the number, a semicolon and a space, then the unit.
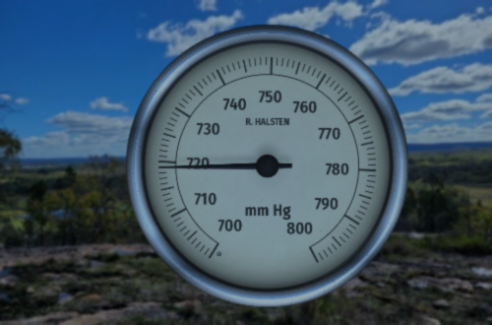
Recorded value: 719; mmHg
